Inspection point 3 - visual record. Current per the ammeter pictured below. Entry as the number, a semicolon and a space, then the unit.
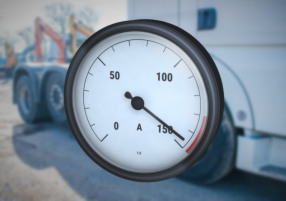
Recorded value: 145; A
